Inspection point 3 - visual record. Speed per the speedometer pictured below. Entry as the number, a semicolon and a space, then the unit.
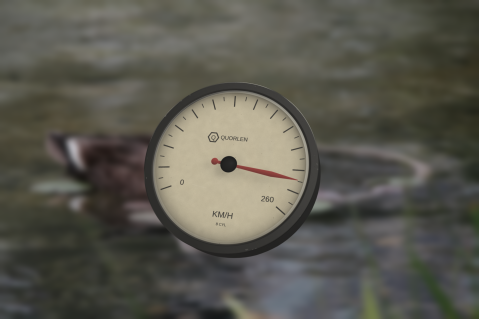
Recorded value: 230; km/h
